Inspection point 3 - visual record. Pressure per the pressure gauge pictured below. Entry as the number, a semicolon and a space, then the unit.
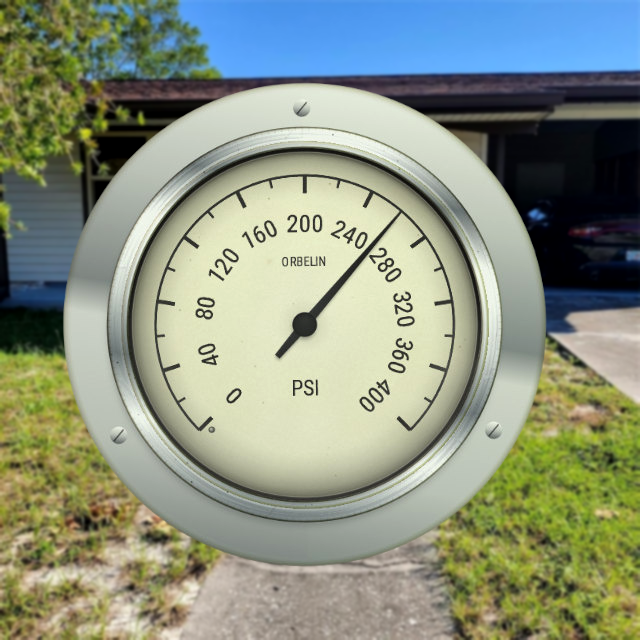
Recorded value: 260; psi
